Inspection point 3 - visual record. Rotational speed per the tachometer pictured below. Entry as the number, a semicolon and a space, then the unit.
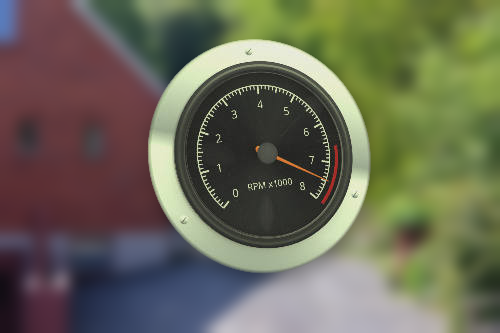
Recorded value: 7500; rpm
